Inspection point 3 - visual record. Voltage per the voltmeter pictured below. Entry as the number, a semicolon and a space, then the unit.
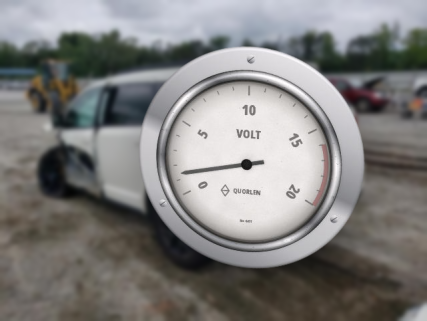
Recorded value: 1.5; V
